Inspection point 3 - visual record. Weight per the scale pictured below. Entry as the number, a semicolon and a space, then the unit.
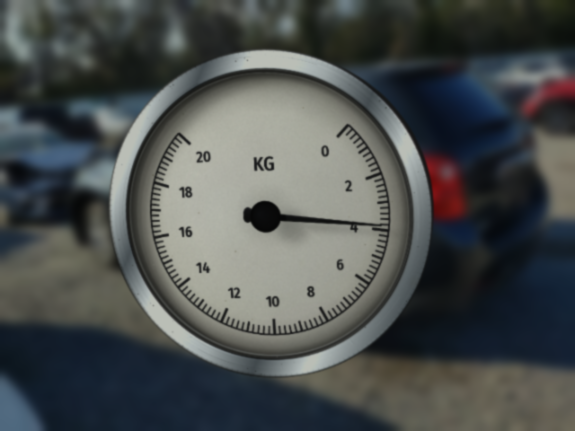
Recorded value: 3.8; kg
